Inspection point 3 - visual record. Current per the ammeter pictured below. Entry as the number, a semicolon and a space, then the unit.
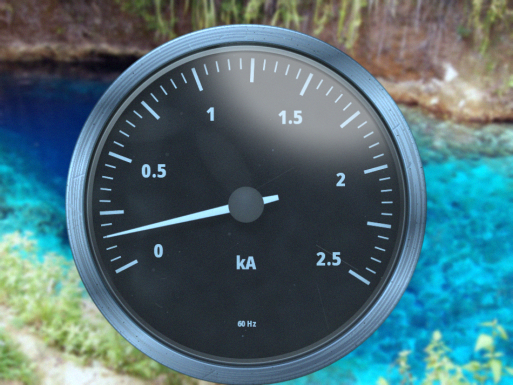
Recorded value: 0.15; kA
